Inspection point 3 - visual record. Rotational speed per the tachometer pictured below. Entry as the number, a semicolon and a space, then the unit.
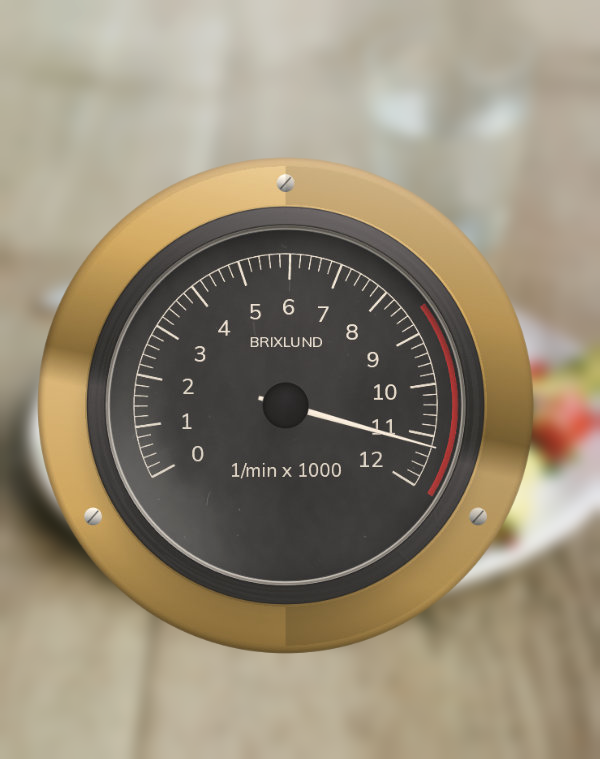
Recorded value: 11200; rpm
